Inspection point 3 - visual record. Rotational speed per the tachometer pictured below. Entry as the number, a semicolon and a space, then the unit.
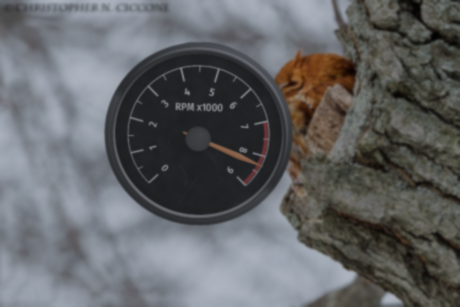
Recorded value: 8250; rpm
